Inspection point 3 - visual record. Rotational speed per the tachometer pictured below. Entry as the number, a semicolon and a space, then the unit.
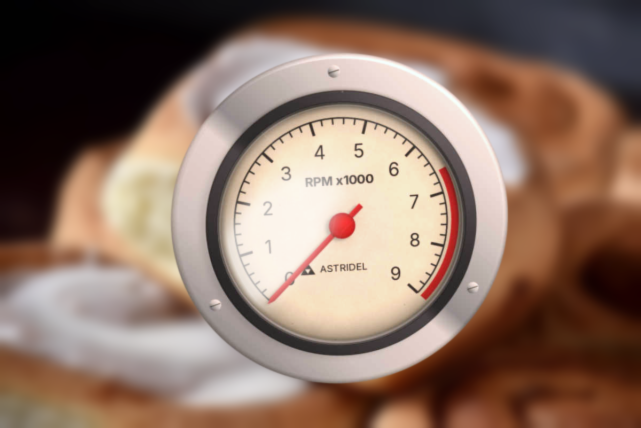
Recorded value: 0; rpm
